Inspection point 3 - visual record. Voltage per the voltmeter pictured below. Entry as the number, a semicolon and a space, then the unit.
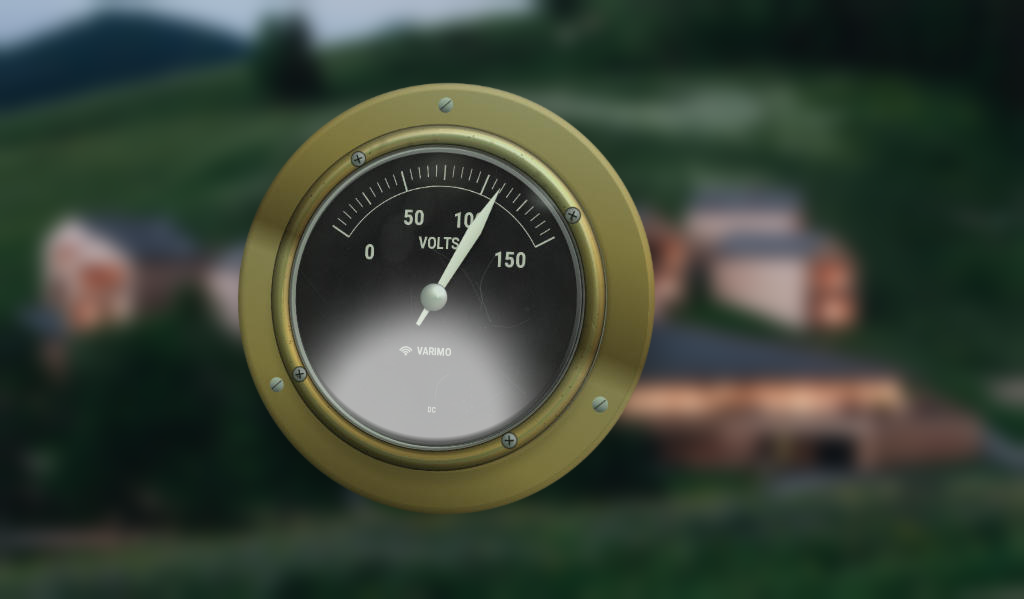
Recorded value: 110; V
